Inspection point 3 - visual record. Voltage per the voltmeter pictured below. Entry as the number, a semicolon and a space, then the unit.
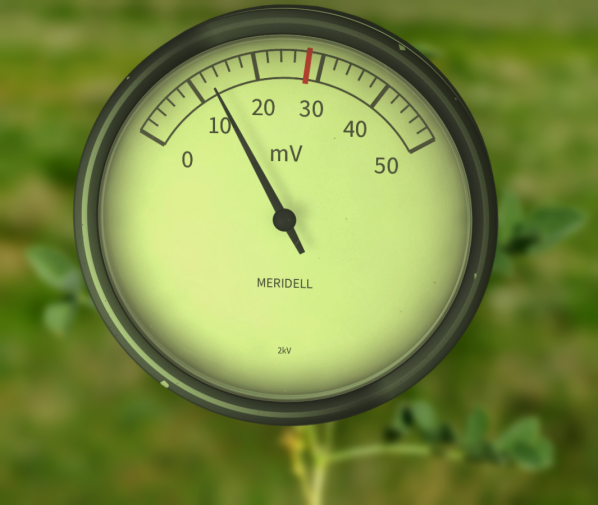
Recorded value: 13; mV
